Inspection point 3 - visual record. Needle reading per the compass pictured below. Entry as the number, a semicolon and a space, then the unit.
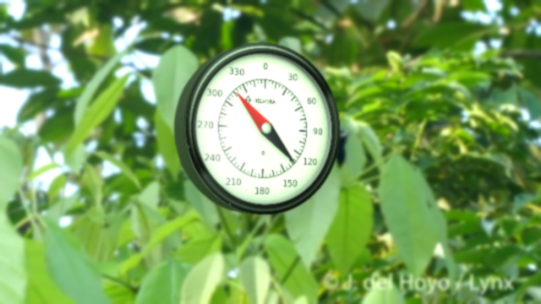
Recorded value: 315; °
